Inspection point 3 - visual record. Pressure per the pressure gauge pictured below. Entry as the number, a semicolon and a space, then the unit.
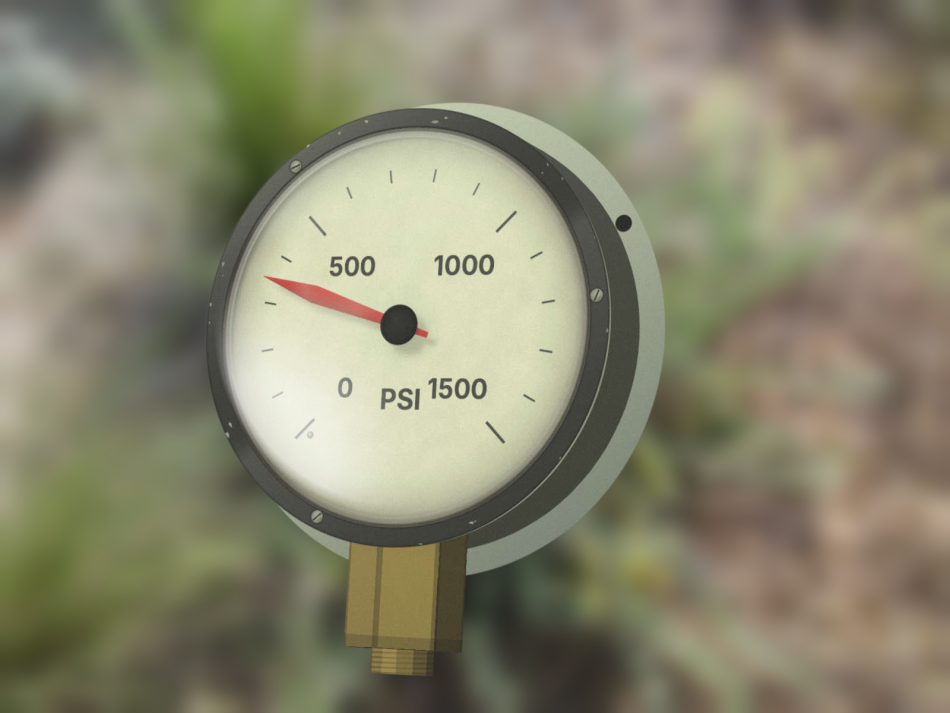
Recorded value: 350; psi
